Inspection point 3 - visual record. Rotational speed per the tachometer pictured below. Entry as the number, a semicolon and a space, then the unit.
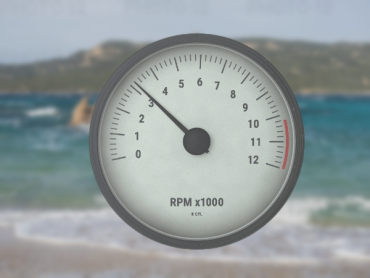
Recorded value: 3200; rpm
